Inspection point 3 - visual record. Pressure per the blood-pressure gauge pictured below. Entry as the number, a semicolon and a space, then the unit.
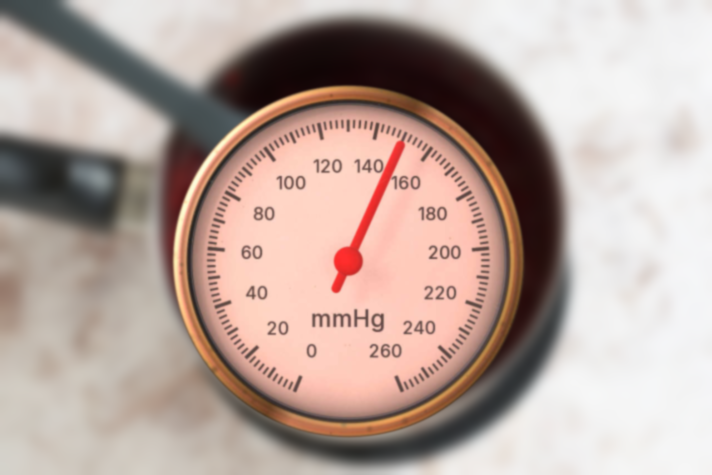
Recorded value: 150; mmHg
